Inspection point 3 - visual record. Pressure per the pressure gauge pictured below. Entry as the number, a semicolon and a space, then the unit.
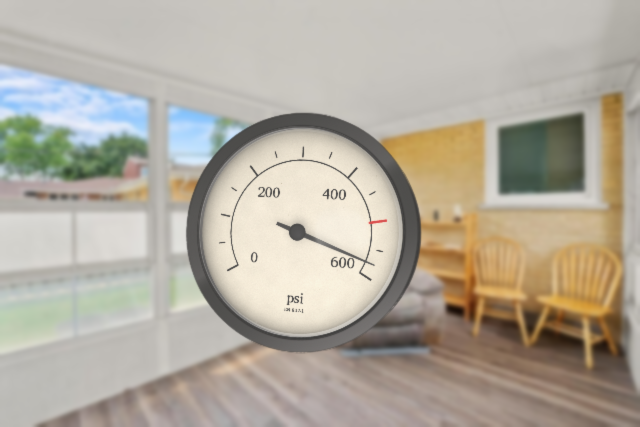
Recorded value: 575; psi
